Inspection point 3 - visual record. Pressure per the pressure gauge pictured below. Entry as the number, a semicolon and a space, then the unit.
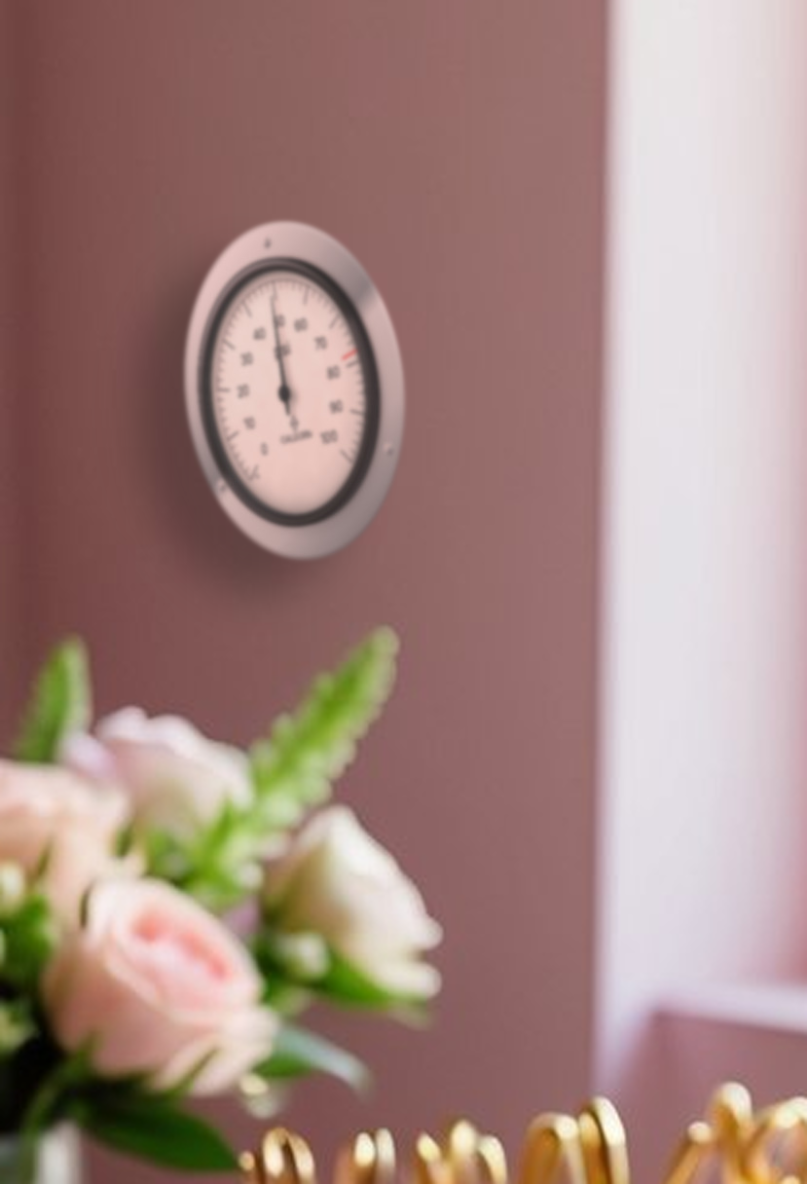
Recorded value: 50; psi
